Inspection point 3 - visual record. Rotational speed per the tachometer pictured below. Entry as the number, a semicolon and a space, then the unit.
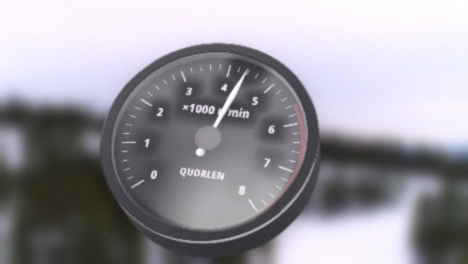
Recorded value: 4400; rpm
